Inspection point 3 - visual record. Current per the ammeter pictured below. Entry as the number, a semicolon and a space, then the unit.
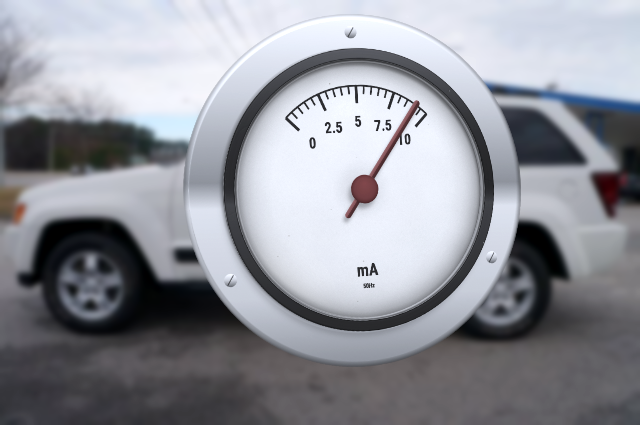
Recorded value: 9; mA
